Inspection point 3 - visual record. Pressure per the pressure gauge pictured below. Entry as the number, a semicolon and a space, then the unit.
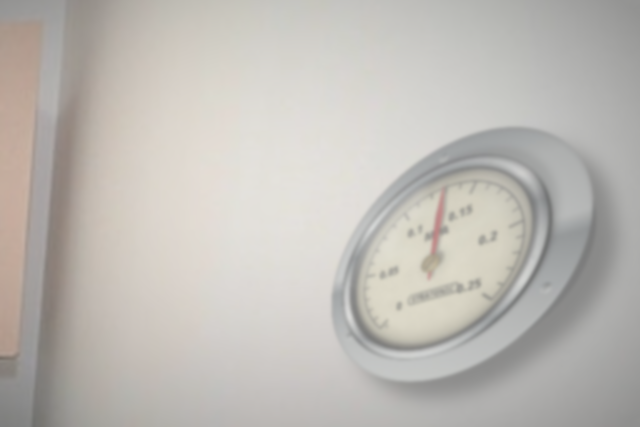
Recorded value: 0.13; MPa
